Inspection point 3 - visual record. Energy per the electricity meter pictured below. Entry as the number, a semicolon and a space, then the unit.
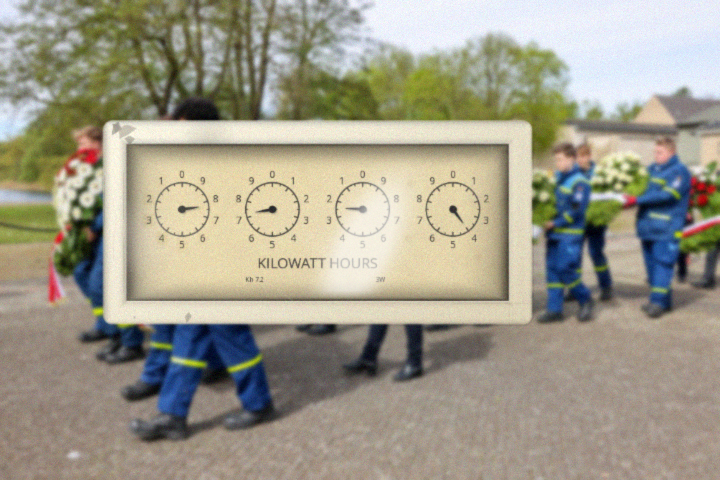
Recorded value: 7724; kWh
